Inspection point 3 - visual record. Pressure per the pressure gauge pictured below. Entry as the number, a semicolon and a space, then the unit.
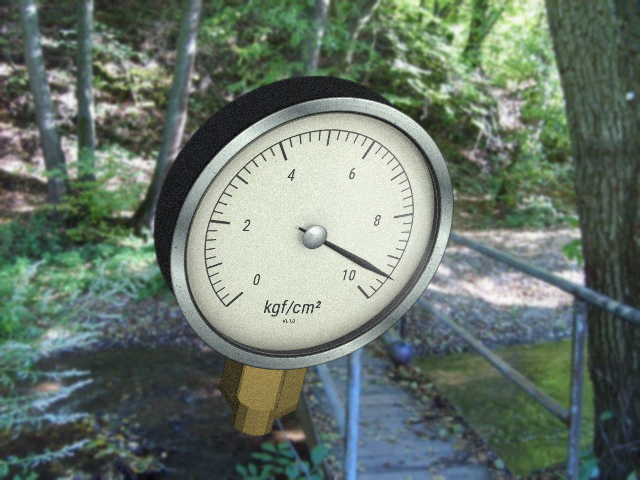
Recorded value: 9.4; kg/cm²
